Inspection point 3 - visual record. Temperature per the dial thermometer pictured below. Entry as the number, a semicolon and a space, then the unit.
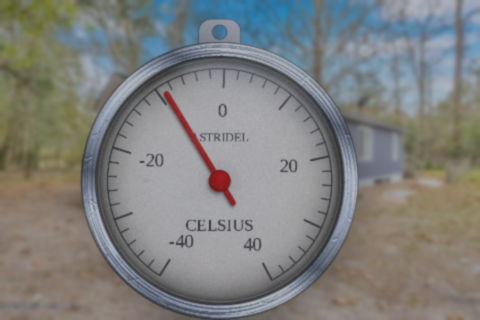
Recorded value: -9; °C
